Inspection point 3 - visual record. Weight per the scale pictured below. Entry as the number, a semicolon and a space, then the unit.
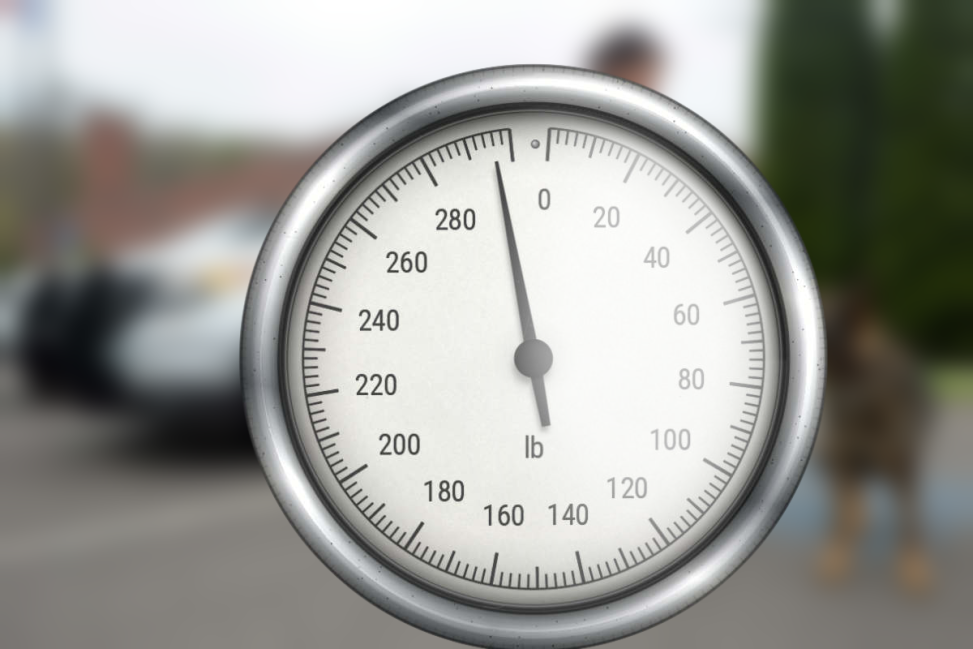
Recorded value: 296; lb
